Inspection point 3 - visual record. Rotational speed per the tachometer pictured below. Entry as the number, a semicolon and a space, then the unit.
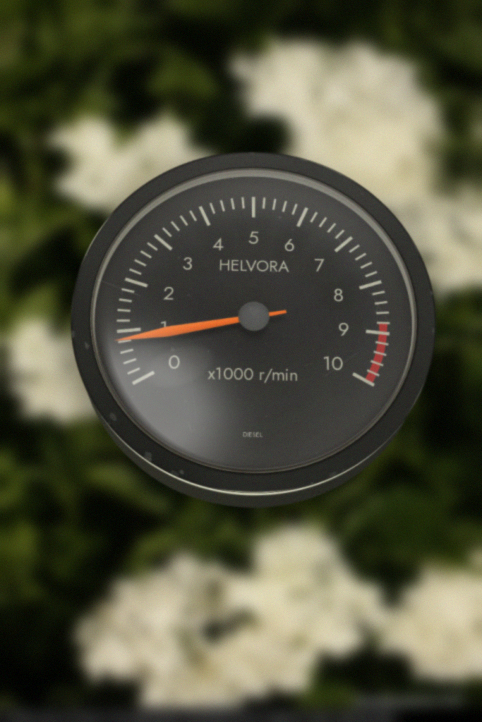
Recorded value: 800; rpm
